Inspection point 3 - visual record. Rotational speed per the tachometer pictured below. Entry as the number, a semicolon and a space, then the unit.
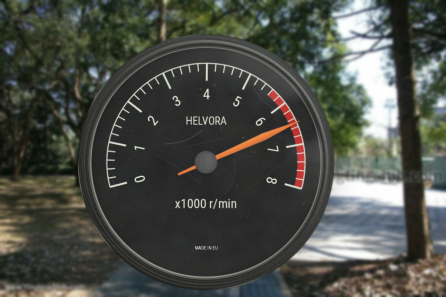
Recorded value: 6500; rpm
